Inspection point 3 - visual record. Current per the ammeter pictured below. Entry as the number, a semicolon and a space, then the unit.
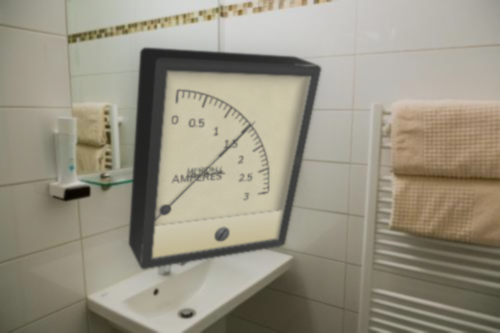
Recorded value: 1.5; A
